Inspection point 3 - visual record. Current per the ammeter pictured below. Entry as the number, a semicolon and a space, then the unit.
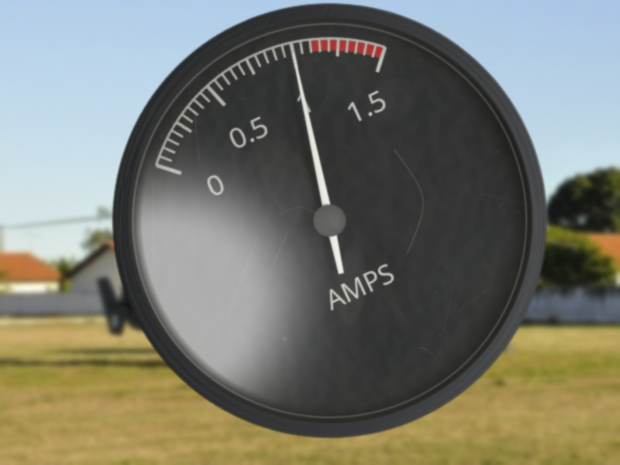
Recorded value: 1; A
